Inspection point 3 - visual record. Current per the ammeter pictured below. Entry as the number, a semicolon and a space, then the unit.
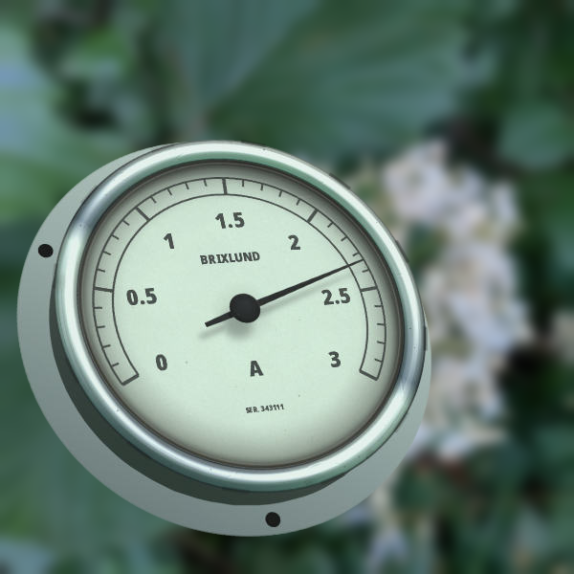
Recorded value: 2.35; A
